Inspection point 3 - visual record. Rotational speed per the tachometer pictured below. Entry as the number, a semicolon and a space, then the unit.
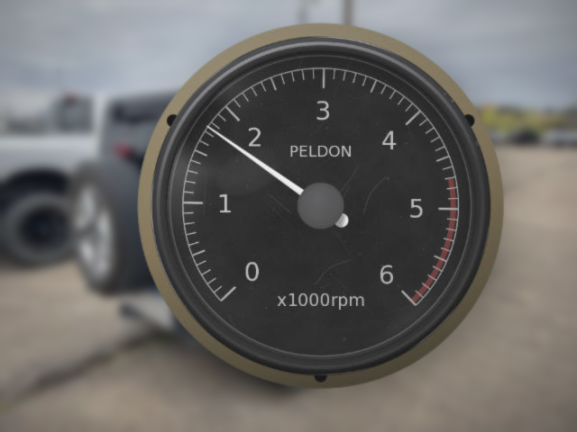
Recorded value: 1750; rpm
